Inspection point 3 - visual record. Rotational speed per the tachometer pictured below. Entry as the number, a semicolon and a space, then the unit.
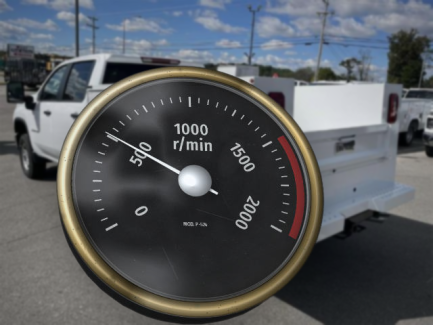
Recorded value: 500; rpm
